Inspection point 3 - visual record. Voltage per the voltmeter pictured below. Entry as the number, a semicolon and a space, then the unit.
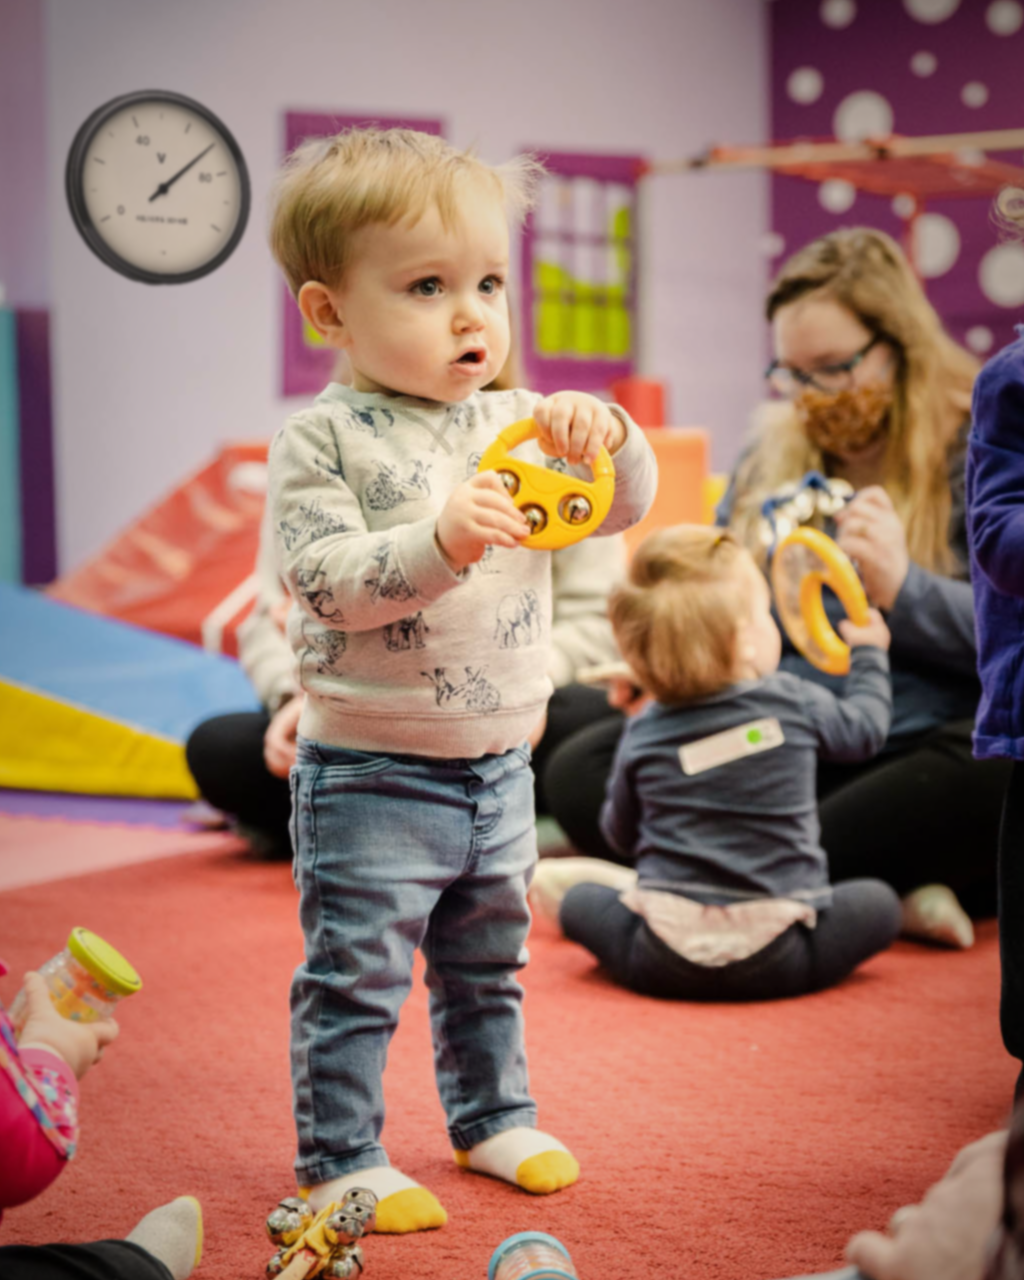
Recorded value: 70; V
